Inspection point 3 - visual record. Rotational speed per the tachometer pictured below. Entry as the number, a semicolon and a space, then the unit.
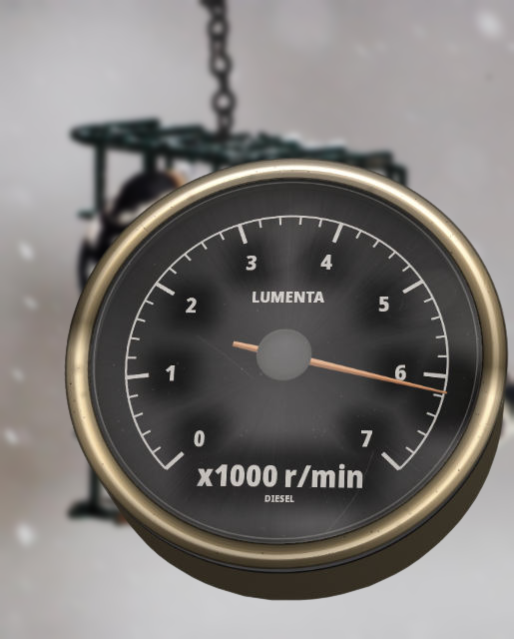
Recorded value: 6200; rpm
